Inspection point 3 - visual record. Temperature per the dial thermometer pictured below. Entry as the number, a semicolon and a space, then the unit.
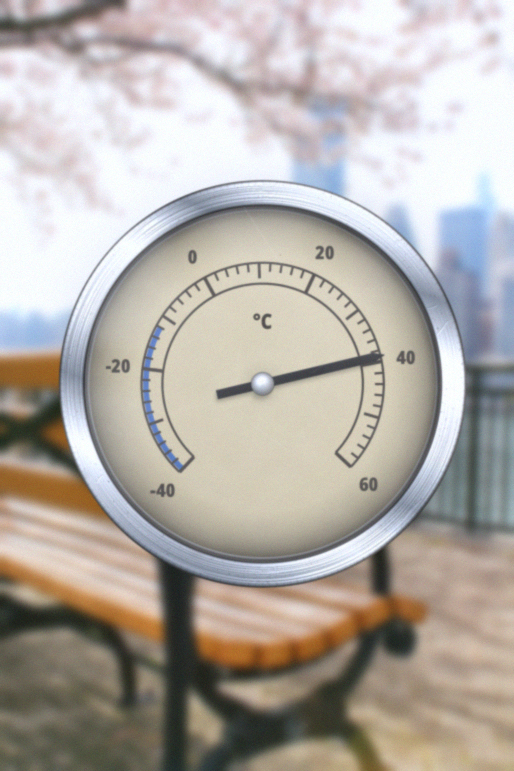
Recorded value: 39; °C
